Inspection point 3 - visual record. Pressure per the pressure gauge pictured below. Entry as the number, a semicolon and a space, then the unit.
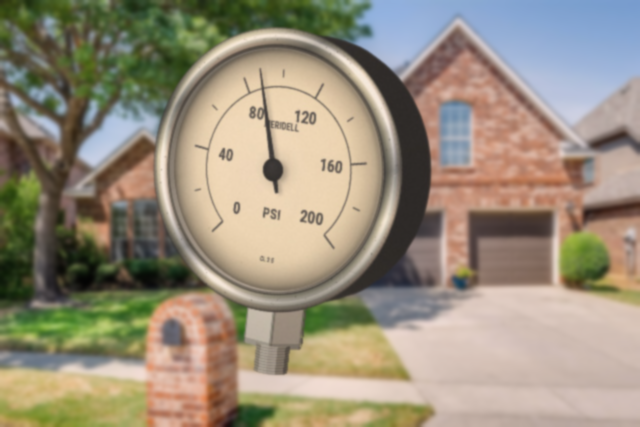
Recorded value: 90; psi
